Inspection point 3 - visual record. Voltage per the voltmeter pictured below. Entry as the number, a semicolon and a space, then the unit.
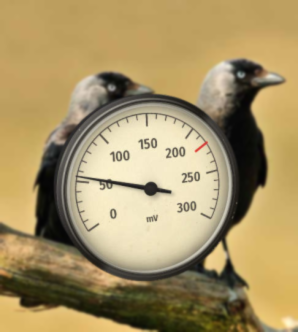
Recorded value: 55; mV
